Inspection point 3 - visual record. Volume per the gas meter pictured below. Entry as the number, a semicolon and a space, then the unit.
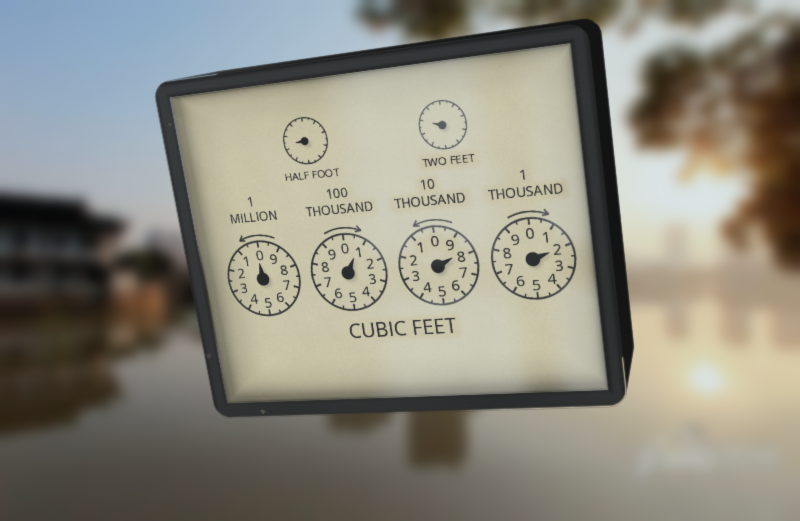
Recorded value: 8200; ft³
